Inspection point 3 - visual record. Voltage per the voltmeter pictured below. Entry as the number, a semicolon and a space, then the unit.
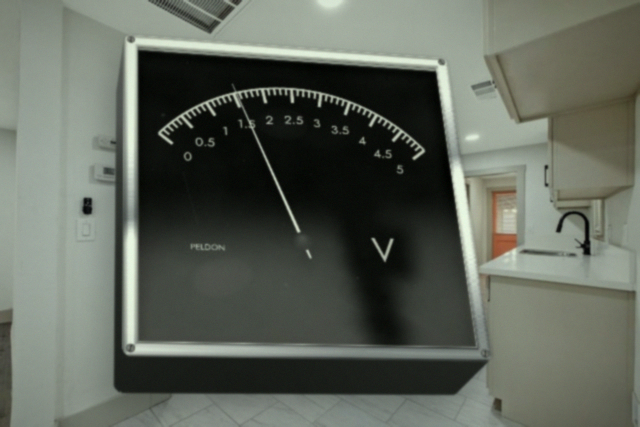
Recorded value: 1.5; V
